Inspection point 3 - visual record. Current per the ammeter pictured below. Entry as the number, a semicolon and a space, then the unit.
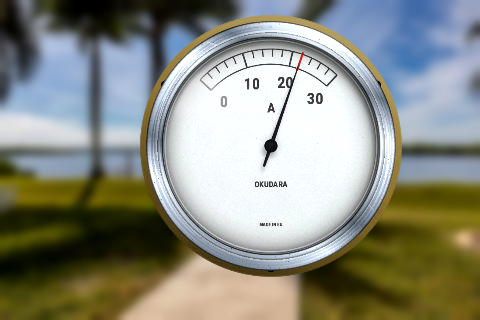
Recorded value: 22; A
